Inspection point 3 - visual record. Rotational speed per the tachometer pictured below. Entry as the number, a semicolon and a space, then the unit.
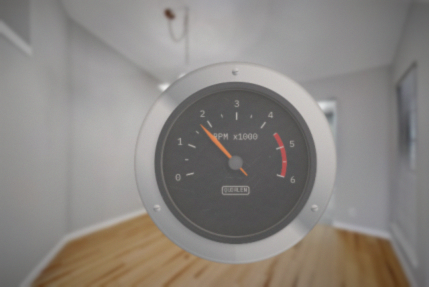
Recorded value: 1750; rpm
